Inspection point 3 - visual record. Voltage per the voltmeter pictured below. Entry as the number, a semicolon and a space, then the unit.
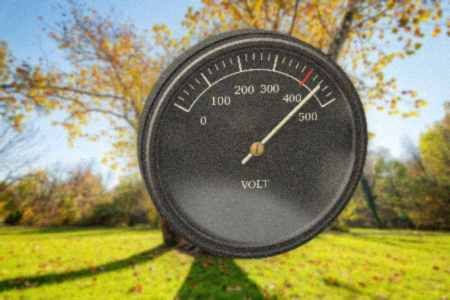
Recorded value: 440; V
